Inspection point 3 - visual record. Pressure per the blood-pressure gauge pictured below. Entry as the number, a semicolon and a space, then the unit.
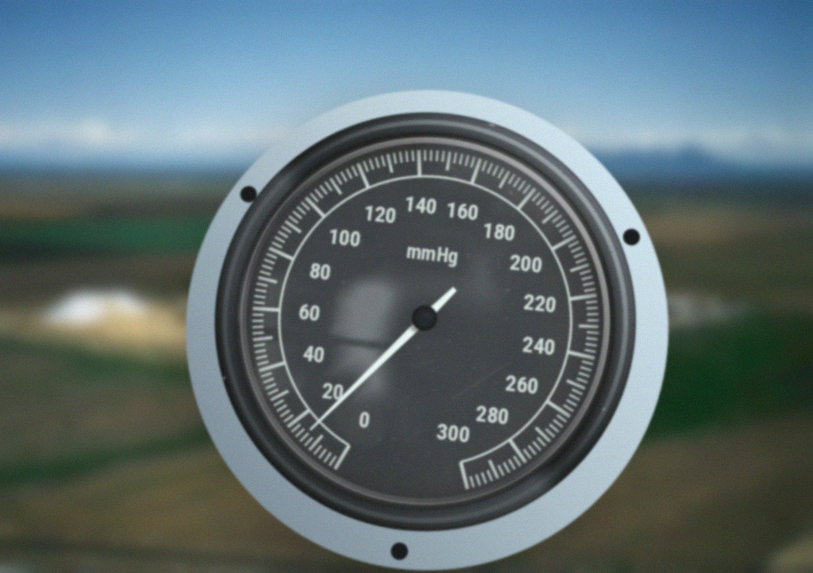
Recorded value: 14; mmHg
